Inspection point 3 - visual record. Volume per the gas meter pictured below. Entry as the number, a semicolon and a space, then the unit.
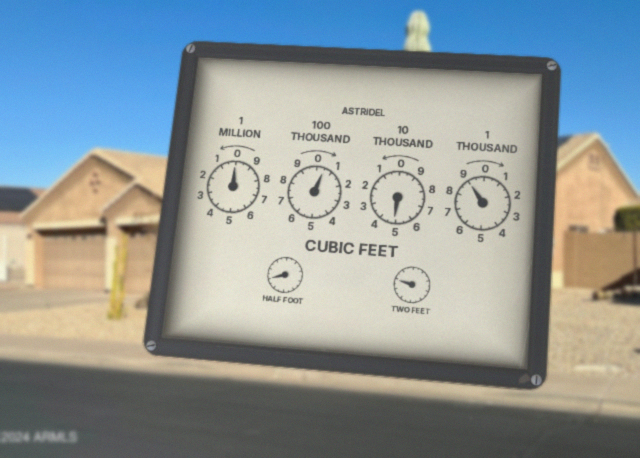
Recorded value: 4900; ft³
